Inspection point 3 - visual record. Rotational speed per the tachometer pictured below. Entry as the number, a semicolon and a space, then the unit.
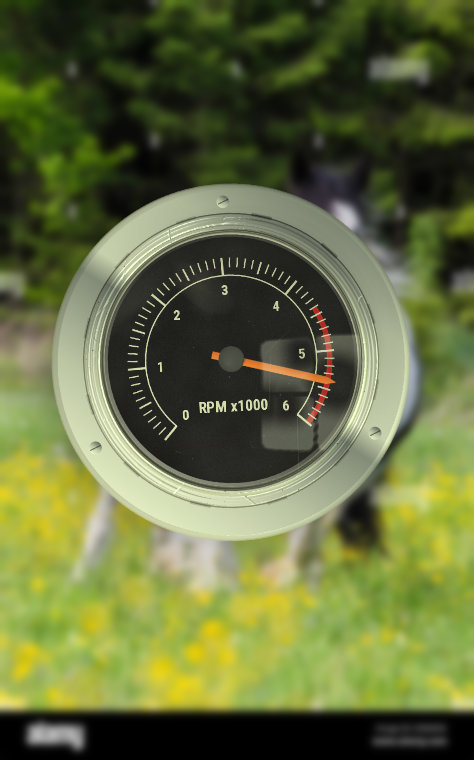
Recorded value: 5400; rpm
